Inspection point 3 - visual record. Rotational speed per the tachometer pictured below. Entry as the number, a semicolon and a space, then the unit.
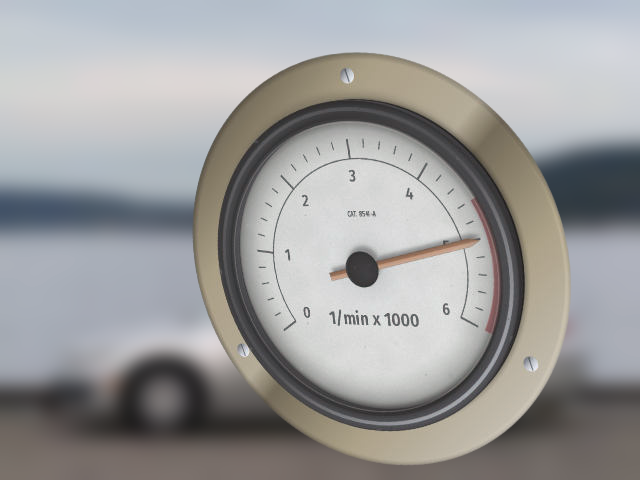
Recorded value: 5000; rpm
